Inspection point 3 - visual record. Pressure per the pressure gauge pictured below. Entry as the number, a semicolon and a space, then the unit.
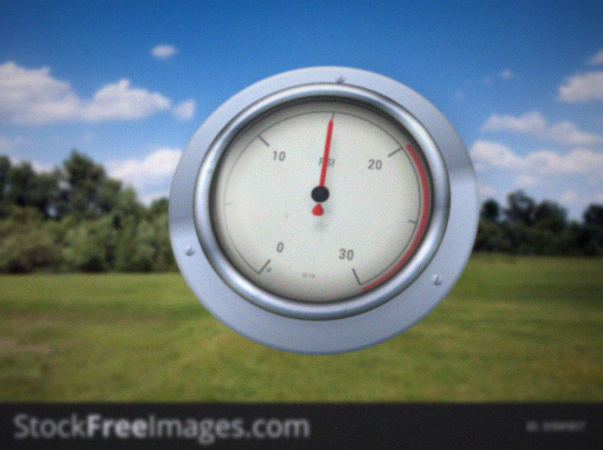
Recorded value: 15; psi
